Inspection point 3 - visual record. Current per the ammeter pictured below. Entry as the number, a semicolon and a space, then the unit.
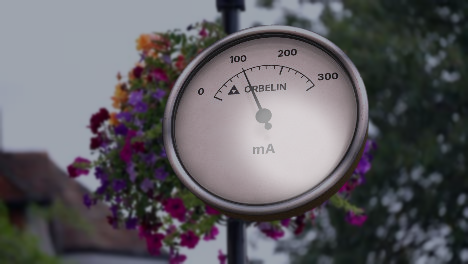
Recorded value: 100; mA
